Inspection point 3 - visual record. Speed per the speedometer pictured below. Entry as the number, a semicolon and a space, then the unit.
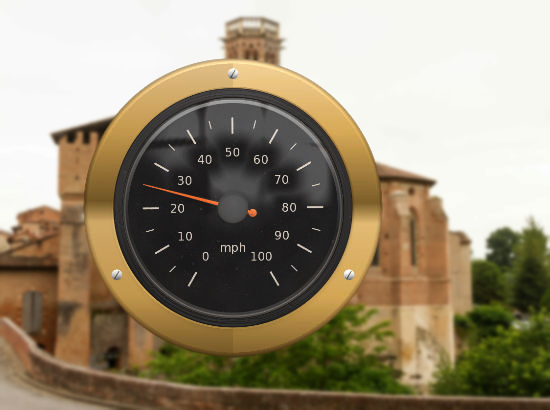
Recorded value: 25; mph
